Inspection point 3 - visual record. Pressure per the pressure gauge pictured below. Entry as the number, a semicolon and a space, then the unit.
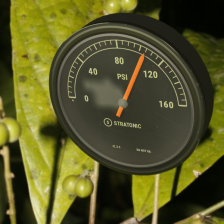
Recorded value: 105; psi
